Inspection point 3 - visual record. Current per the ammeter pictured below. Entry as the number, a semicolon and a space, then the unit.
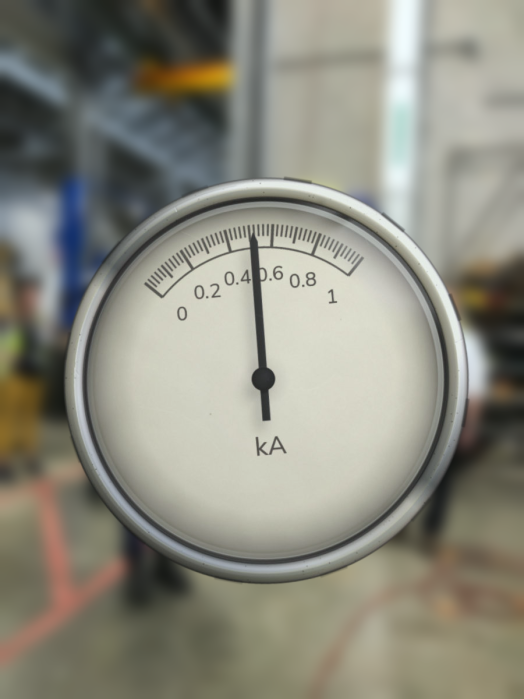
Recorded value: 0.52; kA
